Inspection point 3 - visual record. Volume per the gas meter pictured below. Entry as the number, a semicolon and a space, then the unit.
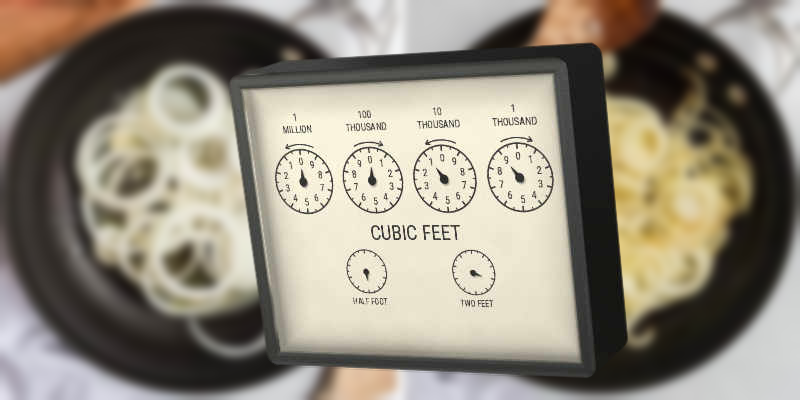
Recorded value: 900; ft³
